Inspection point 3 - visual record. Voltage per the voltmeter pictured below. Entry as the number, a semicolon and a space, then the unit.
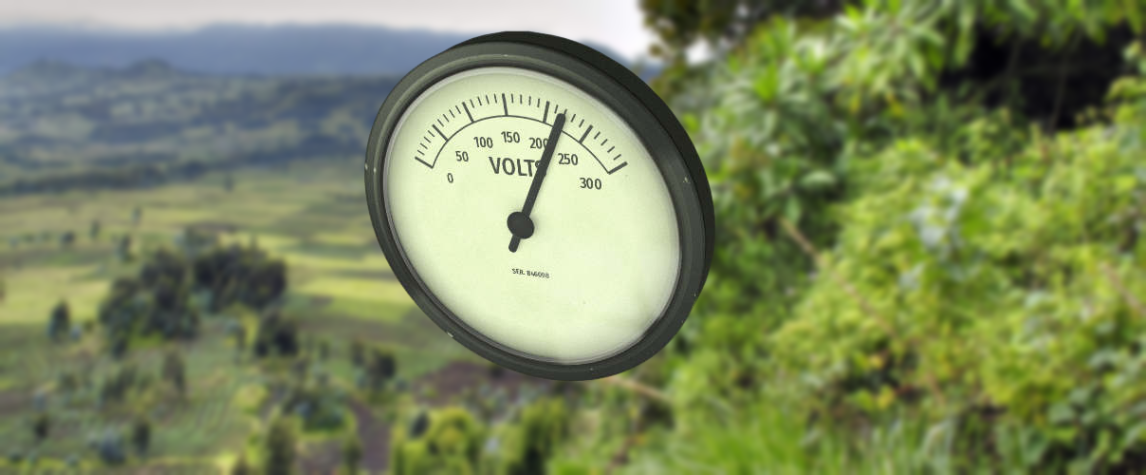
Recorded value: 220; V
